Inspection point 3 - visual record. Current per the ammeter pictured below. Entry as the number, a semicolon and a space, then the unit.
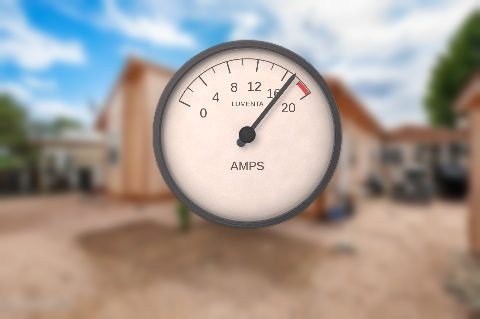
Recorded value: 17; A
